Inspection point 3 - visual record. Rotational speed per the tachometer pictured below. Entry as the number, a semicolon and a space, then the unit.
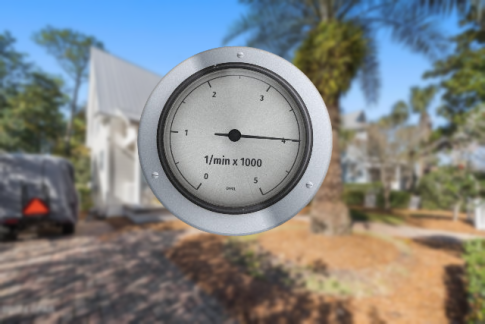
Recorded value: 4000; rpm
